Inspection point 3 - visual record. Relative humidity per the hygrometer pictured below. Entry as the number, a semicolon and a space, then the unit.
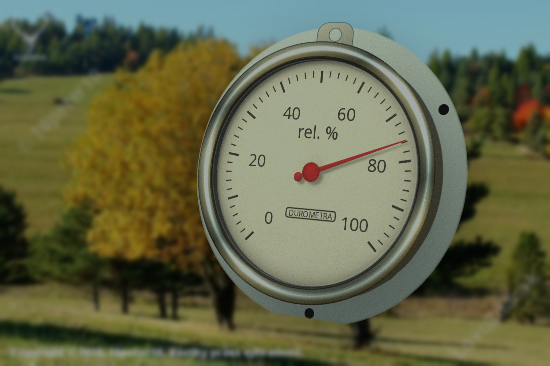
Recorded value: 76; %
